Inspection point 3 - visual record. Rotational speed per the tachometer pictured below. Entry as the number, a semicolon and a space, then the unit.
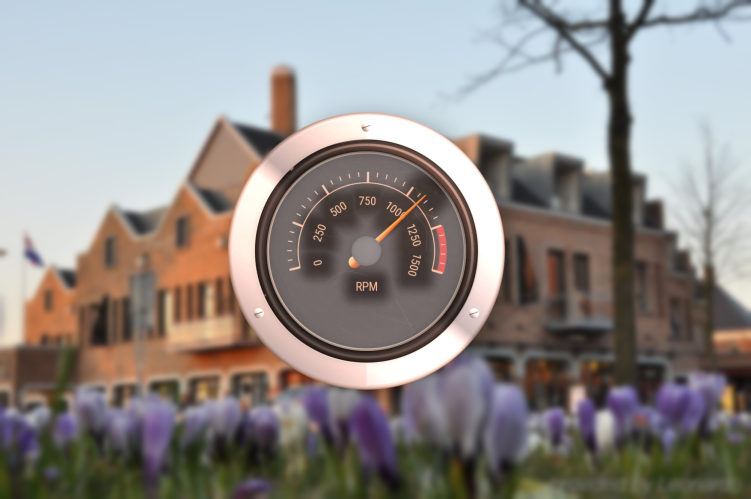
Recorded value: 1075; rpm
